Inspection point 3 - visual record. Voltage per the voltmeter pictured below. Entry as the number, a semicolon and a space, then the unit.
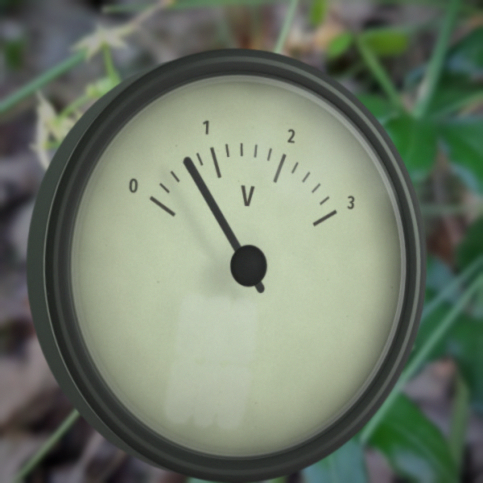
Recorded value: 0.6; V
